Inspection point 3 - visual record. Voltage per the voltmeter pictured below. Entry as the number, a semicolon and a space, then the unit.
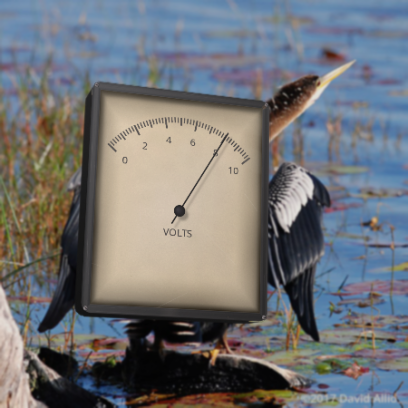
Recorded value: 8; V
